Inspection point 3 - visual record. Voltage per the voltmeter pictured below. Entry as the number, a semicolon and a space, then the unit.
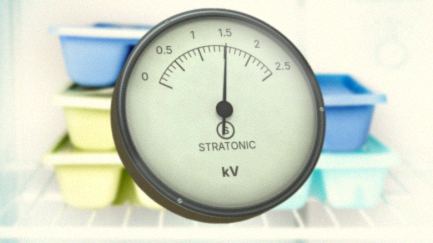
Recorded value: 1.5; kV
